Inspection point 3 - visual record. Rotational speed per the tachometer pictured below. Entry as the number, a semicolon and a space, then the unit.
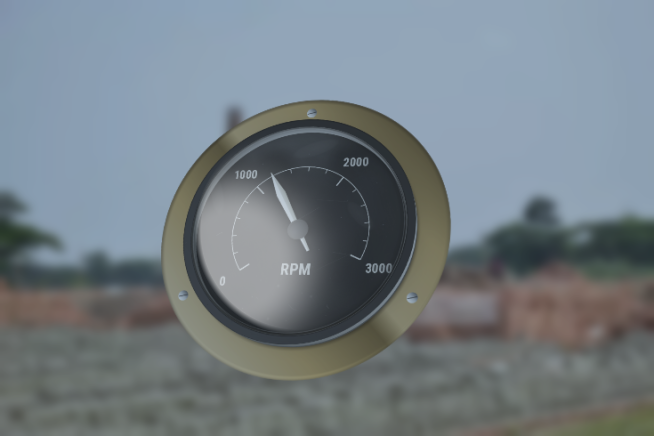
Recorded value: 1200; rpm
